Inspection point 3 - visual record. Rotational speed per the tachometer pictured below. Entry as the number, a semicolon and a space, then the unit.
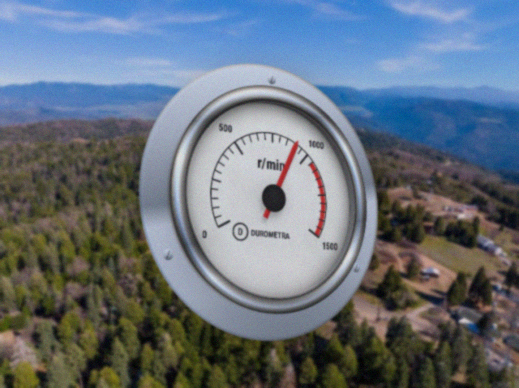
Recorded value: 900; rpm
